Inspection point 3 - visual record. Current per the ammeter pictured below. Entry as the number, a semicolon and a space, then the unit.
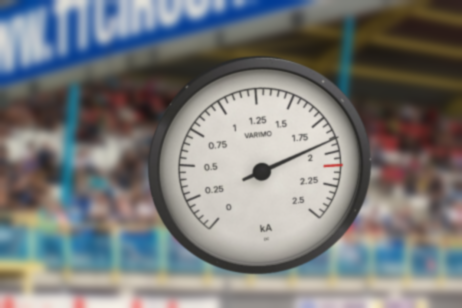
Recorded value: 1.9; kA
